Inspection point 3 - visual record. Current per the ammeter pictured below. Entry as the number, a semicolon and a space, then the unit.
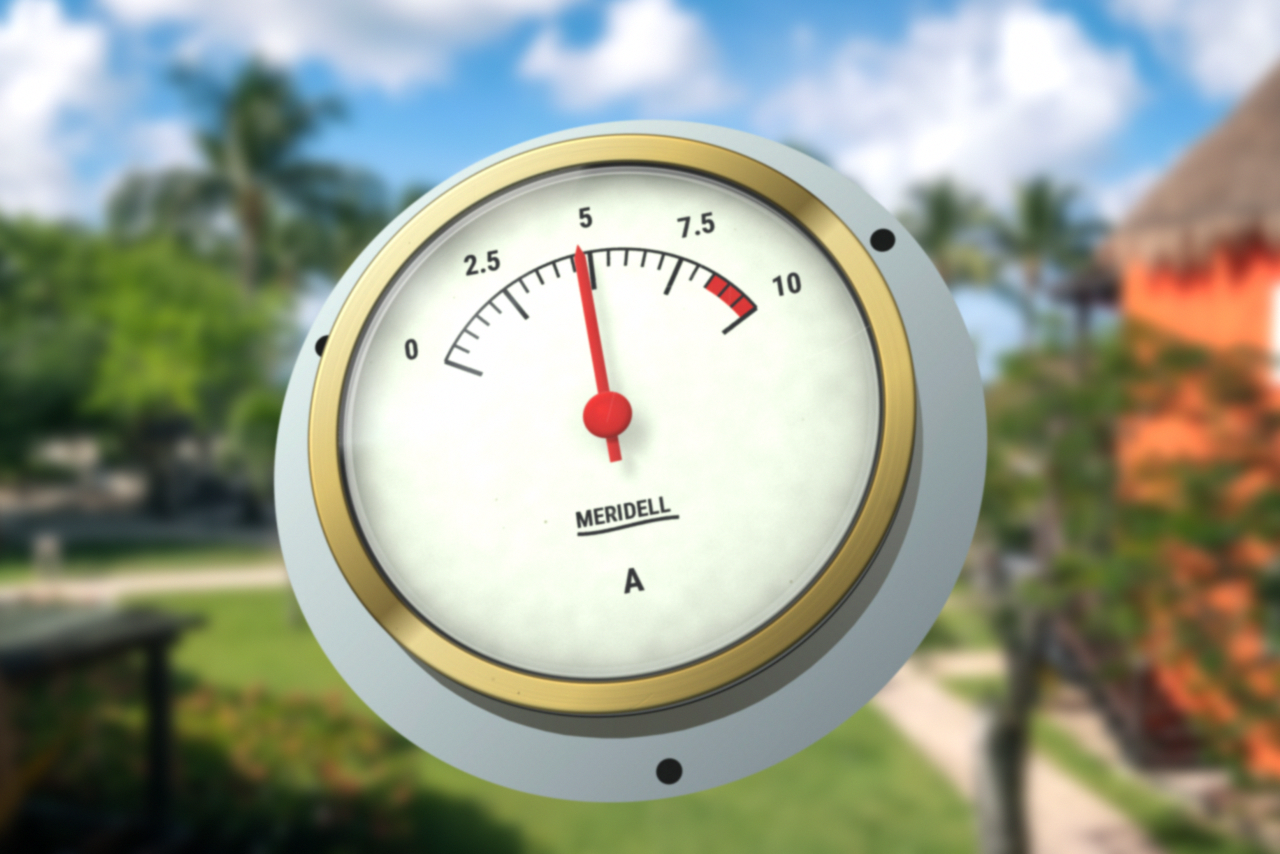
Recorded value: 4.75; A
